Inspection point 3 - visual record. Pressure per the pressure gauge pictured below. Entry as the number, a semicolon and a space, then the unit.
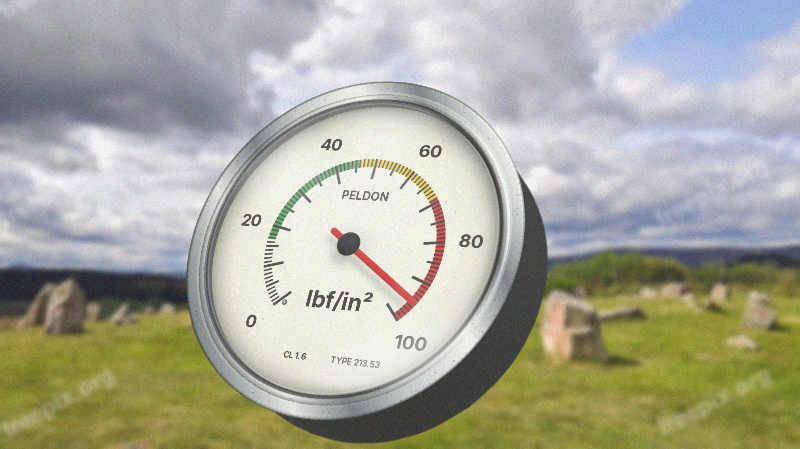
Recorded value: 95; psi
